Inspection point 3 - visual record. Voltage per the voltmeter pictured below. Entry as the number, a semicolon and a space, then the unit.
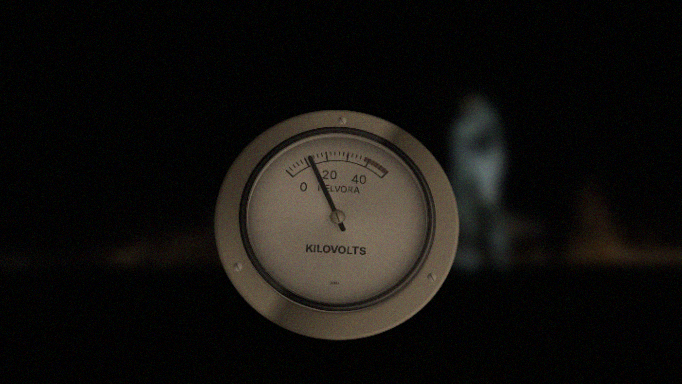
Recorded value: 12; kV
